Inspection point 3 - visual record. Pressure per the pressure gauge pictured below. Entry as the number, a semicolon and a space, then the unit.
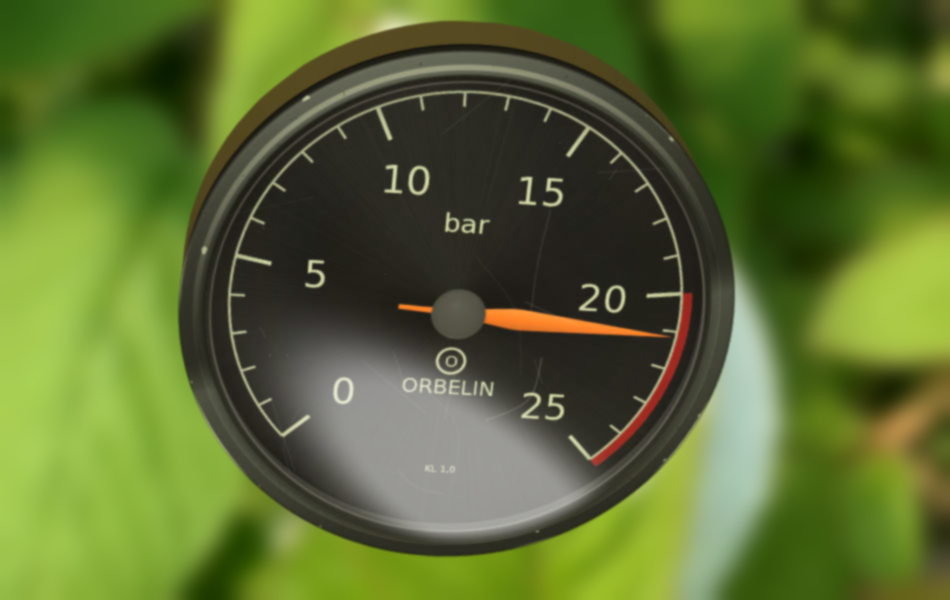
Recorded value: 21; bar
